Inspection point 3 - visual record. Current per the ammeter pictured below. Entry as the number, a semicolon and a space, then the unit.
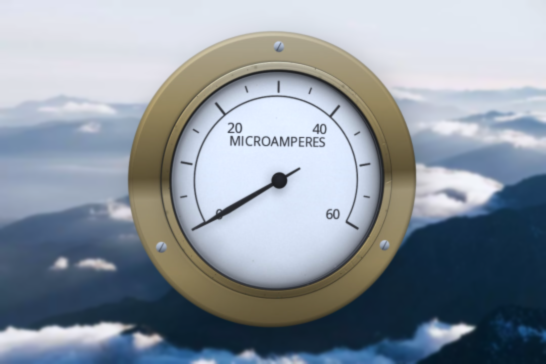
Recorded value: 0; µA
